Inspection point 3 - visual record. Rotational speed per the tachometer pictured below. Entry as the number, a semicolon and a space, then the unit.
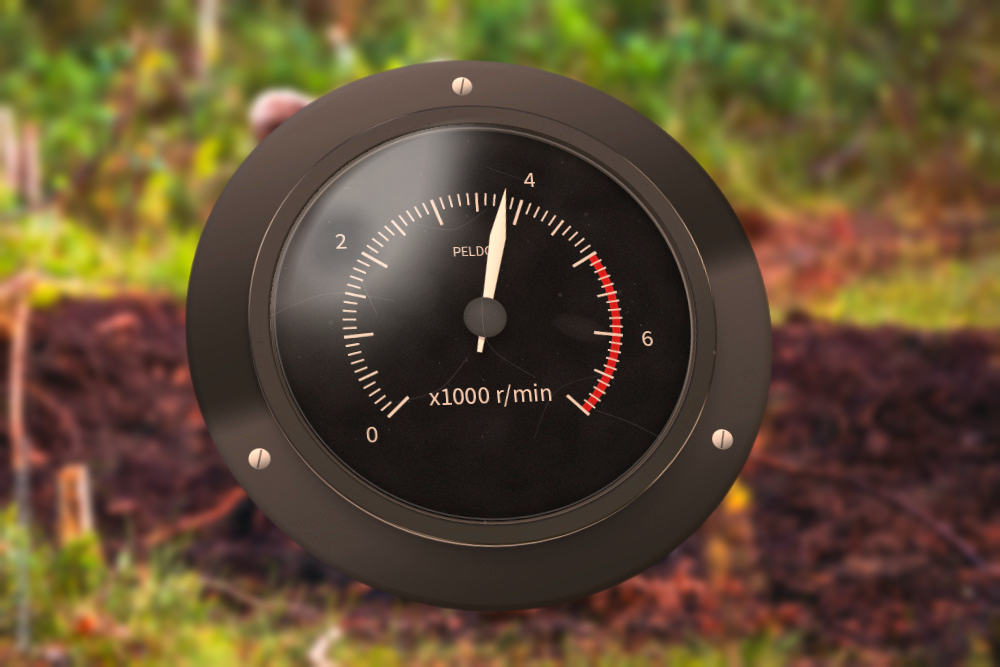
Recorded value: 3800; rpm
